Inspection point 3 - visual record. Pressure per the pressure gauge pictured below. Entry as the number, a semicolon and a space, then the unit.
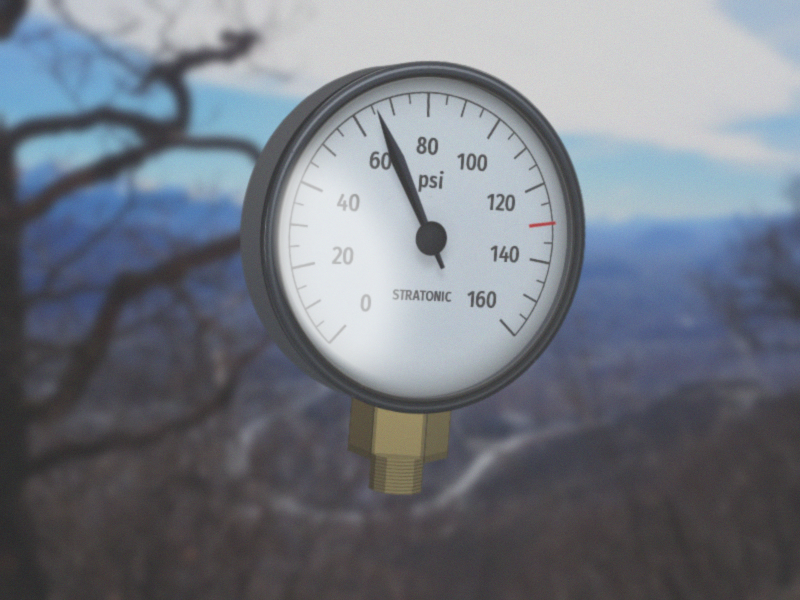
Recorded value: 65; psi
